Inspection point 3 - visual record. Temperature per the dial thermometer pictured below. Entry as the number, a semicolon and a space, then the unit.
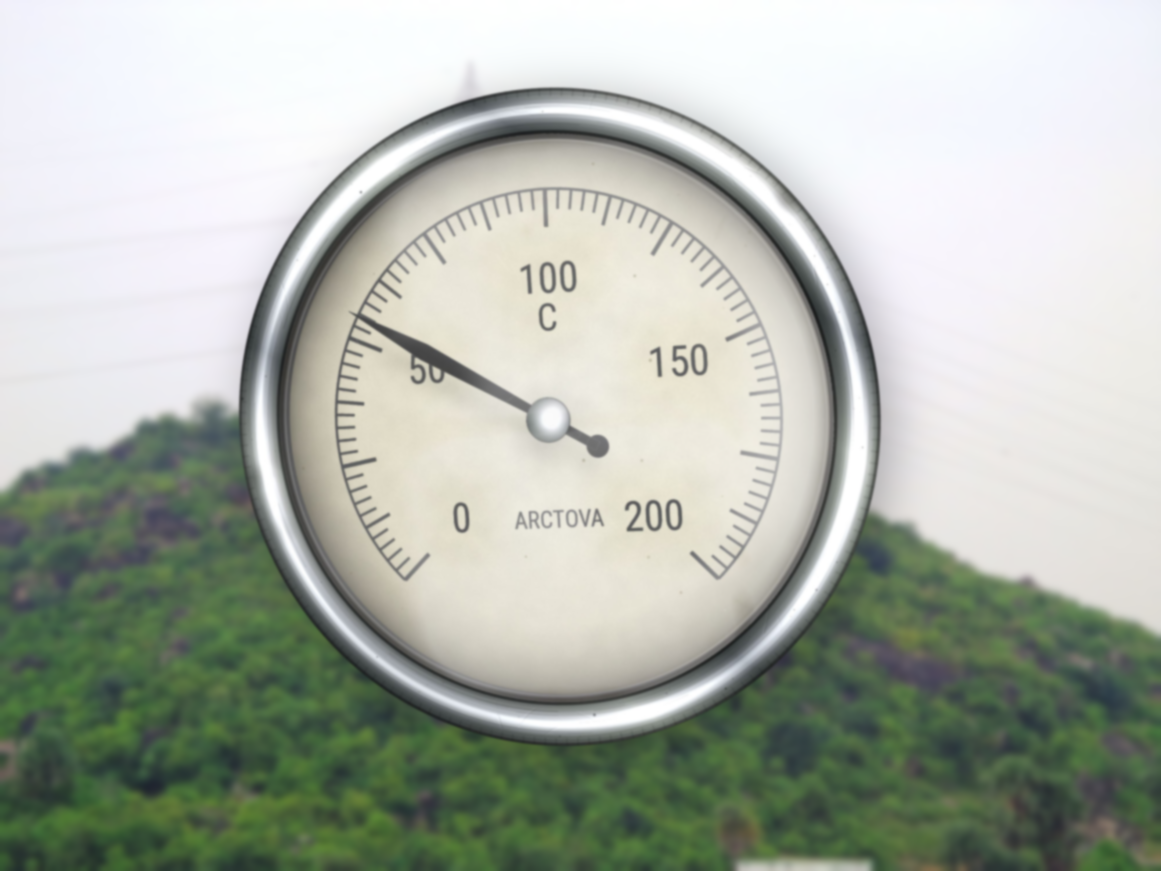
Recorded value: 55; °C
